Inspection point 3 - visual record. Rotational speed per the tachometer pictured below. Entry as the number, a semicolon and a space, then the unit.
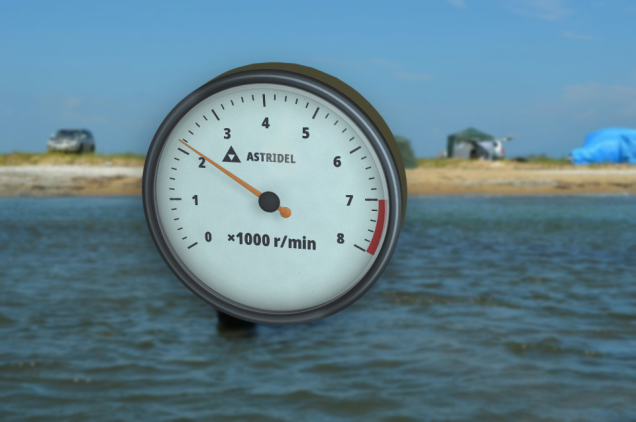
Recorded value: 2200; rpm
